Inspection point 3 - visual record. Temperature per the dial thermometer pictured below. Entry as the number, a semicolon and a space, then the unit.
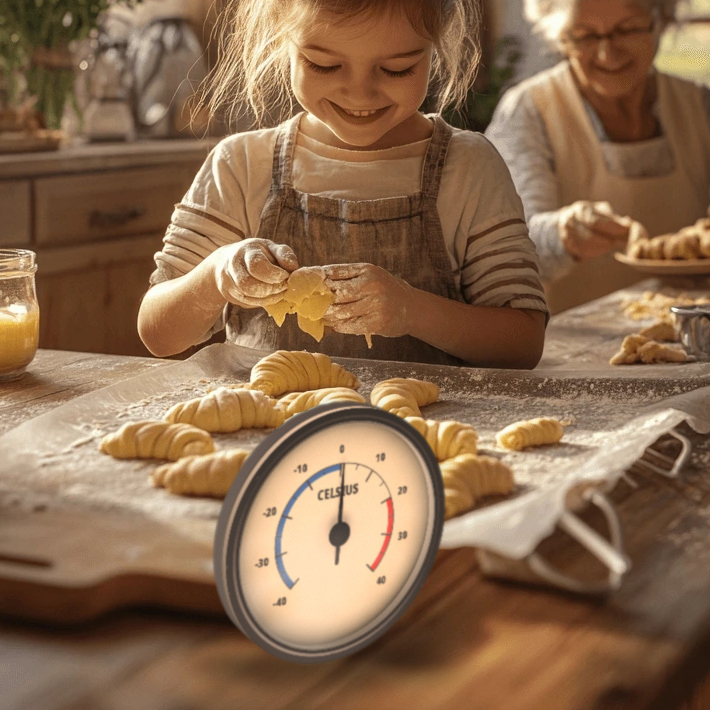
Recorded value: 0; °C
